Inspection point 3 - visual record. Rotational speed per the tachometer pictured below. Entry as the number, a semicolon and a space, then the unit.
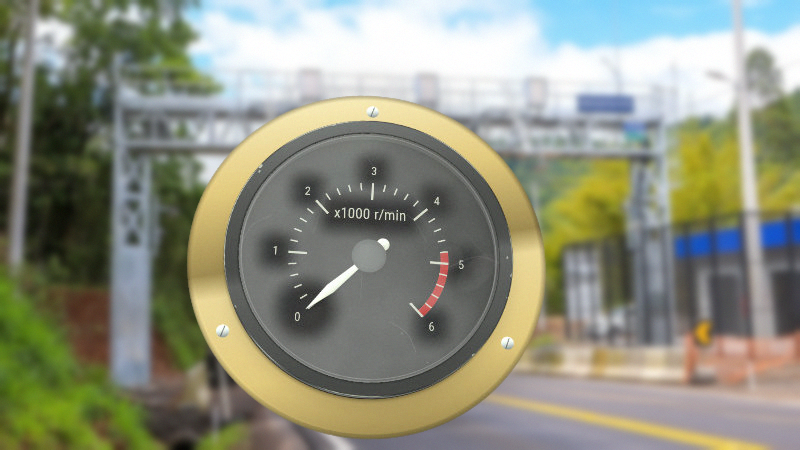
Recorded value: 0; rpm
